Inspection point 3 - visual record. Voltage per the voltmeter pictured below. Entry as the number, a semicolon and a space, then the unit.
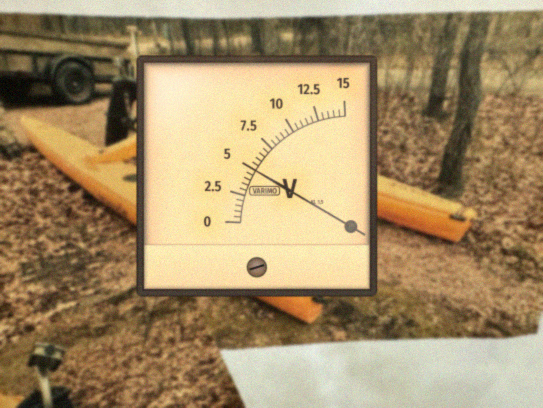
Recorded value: 5; V
